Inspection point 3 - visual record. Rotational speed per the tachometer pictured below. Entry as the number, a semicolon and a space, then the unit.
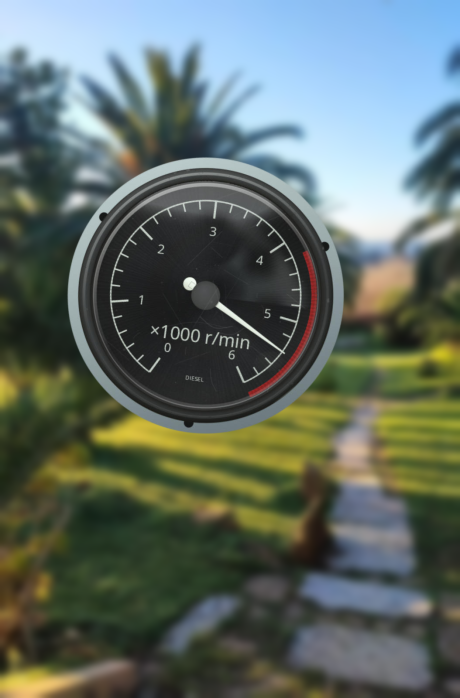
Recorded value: 5400; rpm
